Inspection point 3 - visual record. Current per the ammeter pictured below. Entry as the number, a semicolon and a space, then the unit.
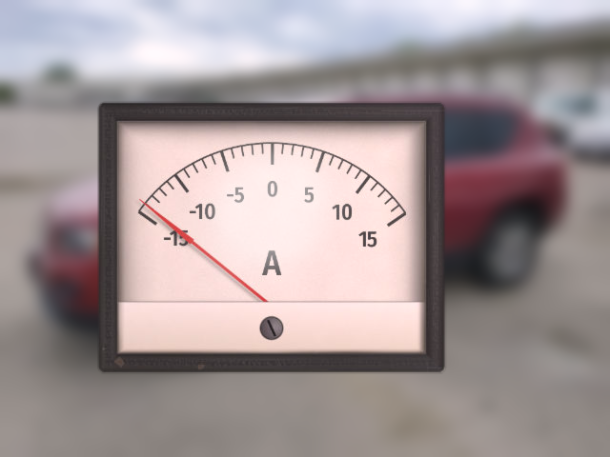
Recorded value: -14; A
